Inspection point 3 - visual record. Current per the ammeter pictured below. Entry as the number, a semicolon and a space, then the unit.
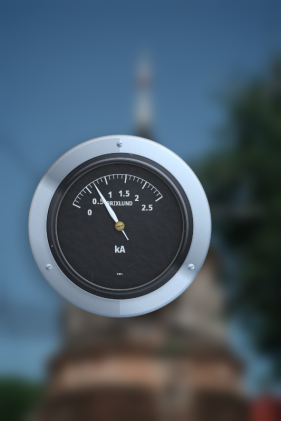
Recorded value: 0.7; kA
